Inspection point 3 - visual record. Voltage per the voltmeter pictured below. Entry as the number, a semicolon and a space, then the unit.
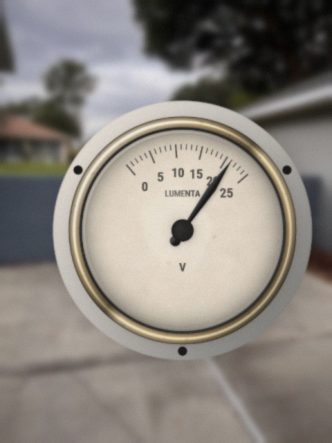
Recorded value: 21; V
